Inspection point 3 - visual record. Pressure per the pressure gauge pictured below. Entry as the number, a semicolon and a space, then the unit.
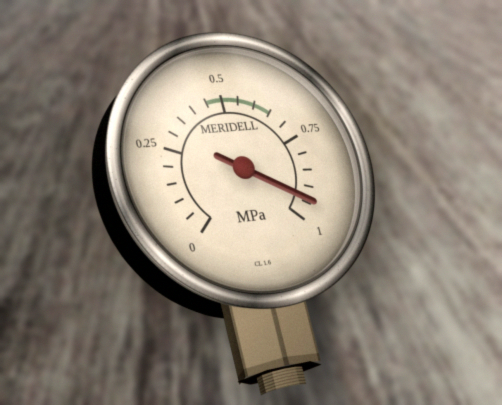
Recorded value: 0.95; MPa
